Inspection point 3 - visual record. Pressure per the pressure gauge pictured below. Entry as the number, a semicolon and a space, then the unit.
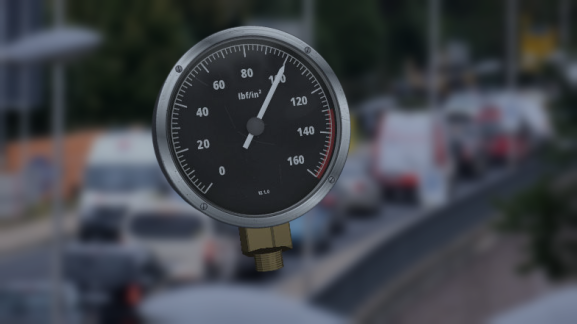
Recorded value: 100; psi
